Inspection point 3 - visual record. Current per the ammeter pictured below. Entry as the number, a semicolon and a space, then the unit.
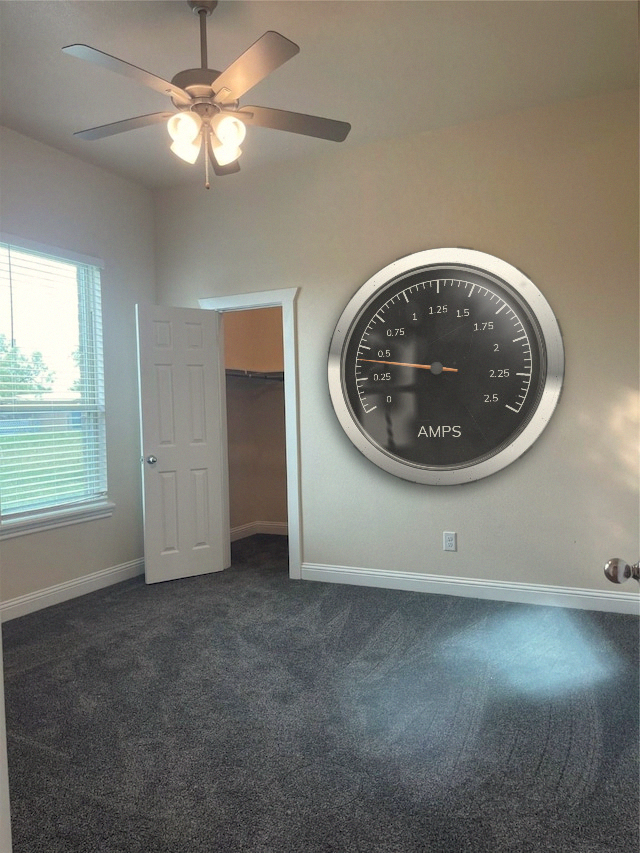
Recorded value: 0.4; A
